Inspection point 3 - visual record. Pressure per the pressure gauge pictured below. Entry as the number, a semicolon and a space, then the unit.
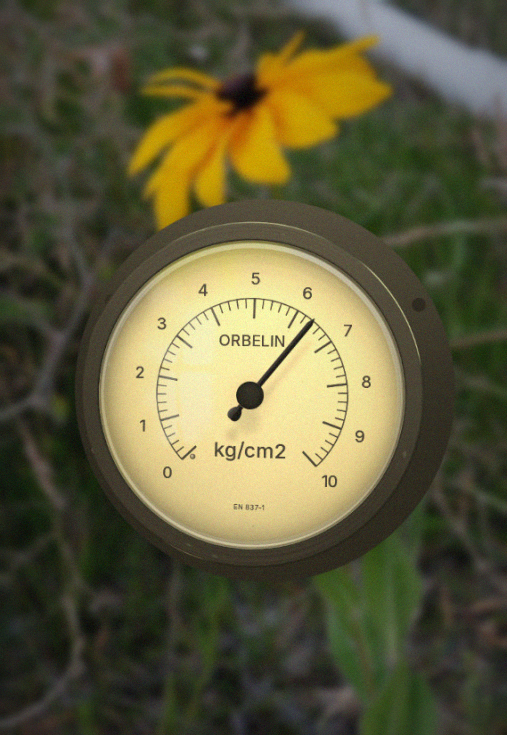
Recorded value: 6.4; kg/cm²
